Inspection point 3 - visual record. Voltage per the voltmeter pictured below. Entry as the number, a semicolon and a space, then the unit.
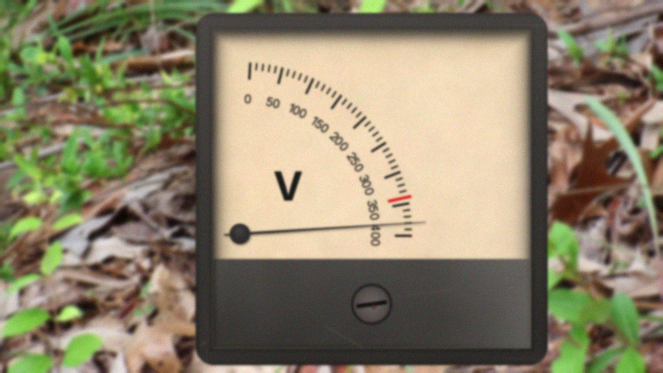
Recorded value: 380; V
